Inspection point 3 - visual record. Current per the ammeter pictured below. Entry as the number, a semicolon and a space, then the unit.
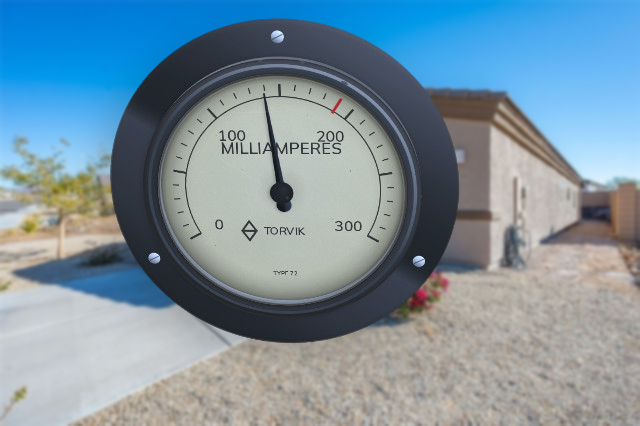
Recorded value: 140; mA
